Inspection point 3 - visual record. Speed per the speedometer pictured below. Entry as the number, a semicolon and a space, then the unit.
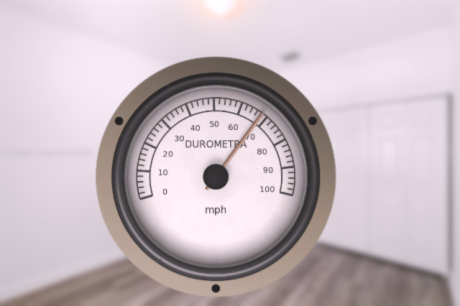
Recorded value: 68; mph
